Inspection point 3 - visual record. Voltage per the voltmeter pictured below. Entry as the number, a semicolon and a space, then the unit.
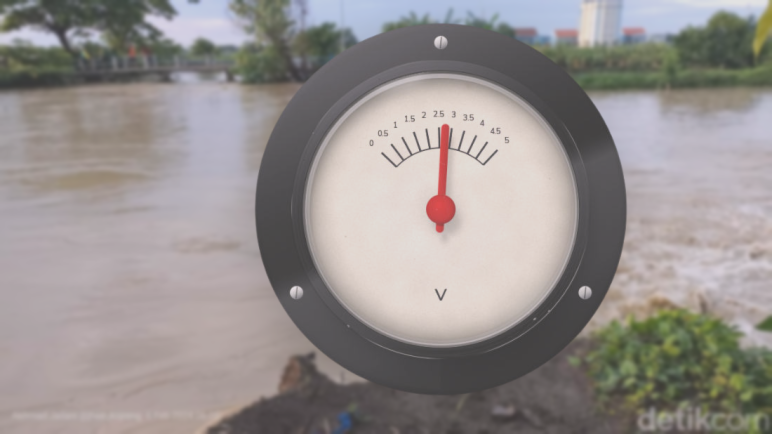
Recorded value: 2.75; V
